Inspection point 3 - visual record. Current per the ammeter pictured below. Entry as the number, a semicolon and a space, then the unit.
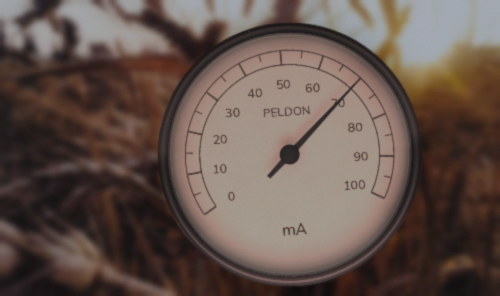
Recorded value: 70; mA
